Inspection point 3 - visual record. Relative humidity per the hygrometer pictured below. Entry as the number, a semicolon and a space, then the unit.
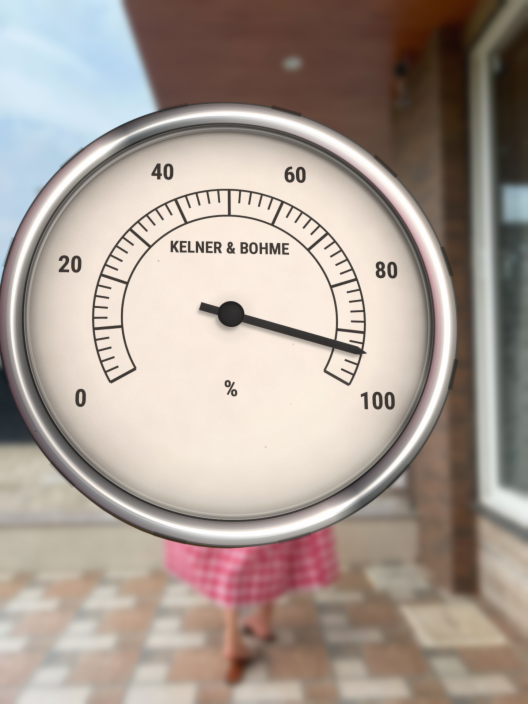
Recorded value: 94; %
